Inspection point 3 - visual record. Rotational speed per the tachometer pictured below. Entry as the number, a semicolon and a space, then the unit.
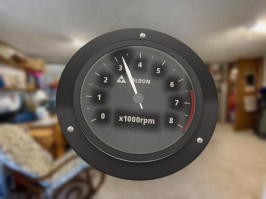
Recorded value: 3250; rpm
